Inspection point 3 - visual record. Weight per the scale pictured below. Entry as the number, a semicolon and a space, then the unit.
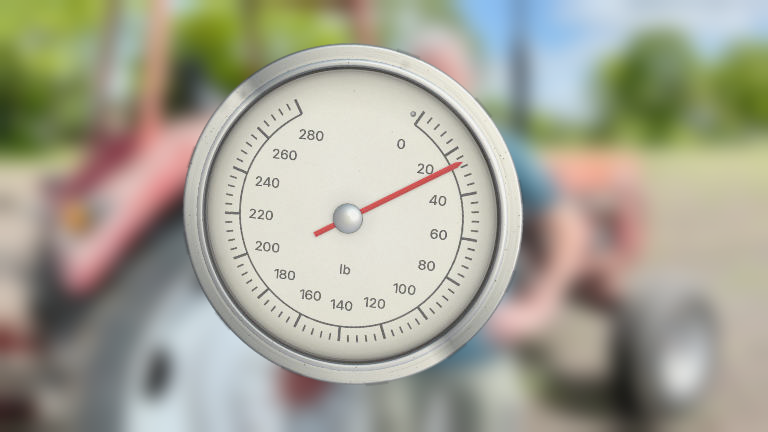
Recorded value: 26; lb
